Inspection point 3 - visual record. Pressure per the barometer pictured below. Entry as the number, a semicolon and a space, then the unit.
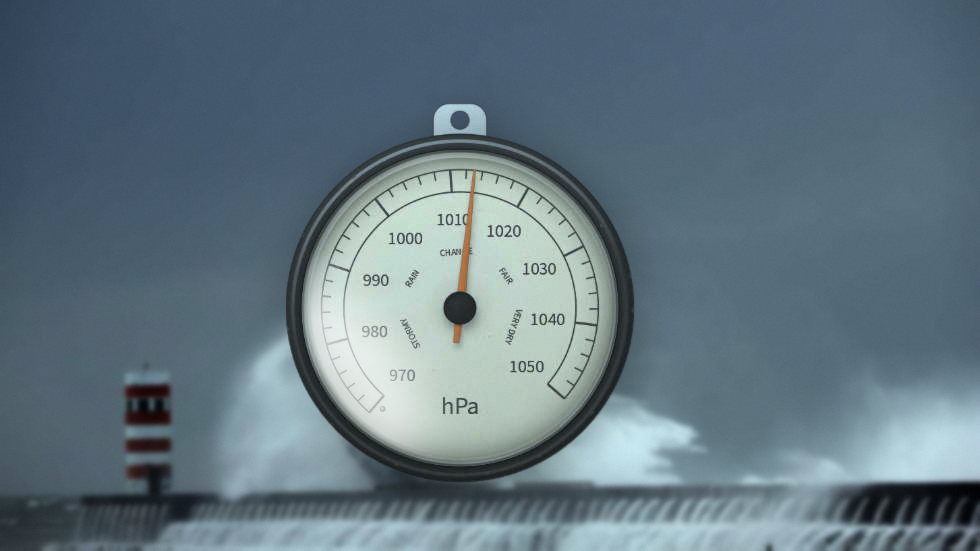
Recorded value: 1013; hPa
